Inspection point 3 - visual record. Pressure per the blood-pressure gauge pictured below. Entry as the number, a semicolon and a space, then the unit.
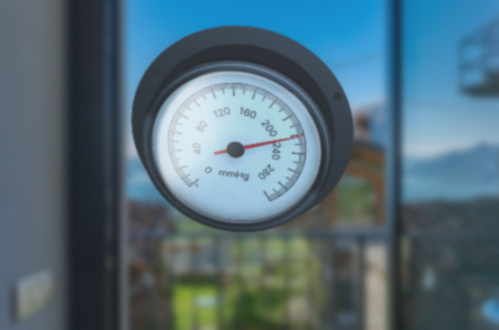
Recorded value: 220; mmHg
